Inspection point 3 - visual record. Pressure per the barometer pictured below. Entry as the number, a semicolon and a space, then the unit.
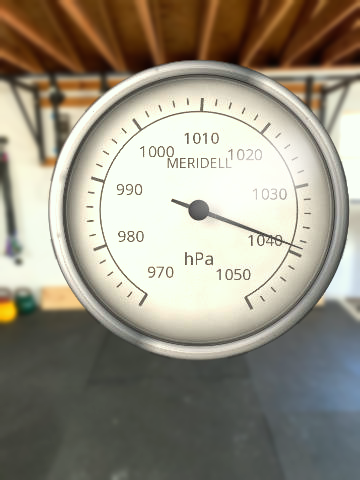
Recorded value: 1039; hPa
